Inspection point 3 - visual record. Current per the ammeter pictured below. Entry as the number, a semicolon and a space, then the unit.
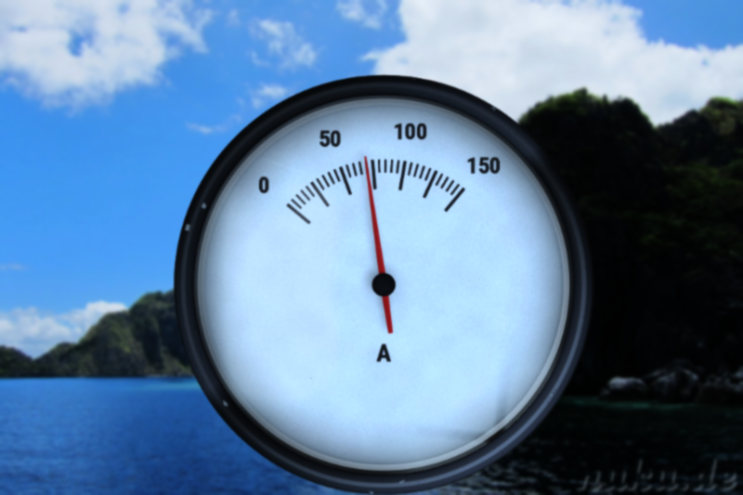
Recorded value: 70; A
